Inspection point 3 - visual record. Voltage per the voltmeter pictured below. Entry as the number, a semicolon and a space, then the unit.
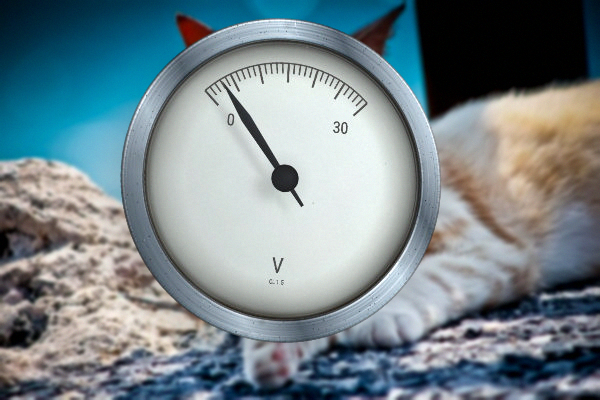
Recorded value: 3; V
